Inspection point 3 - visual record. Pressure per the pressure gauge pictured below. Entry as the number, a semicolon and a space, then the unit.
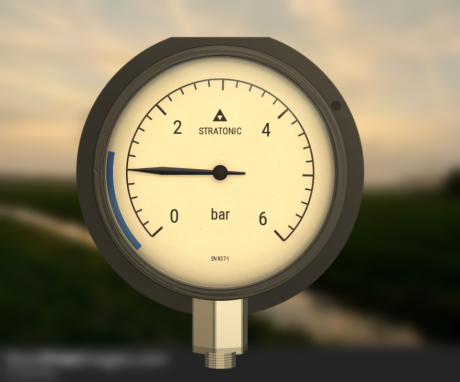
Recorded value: 1; bar
